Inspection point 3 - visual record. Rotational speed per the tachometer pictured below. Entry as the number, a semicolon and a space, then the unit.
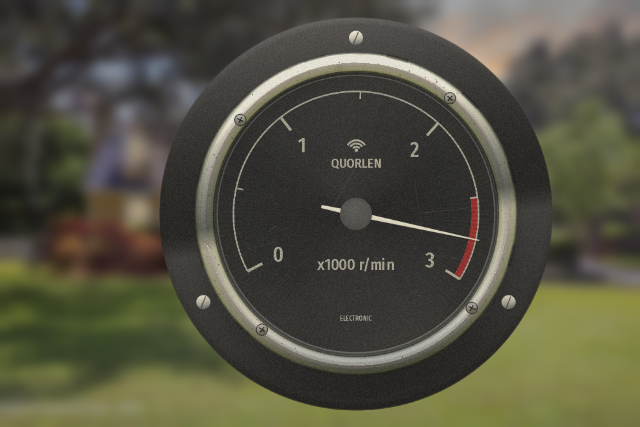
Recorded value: 2750; rpm
